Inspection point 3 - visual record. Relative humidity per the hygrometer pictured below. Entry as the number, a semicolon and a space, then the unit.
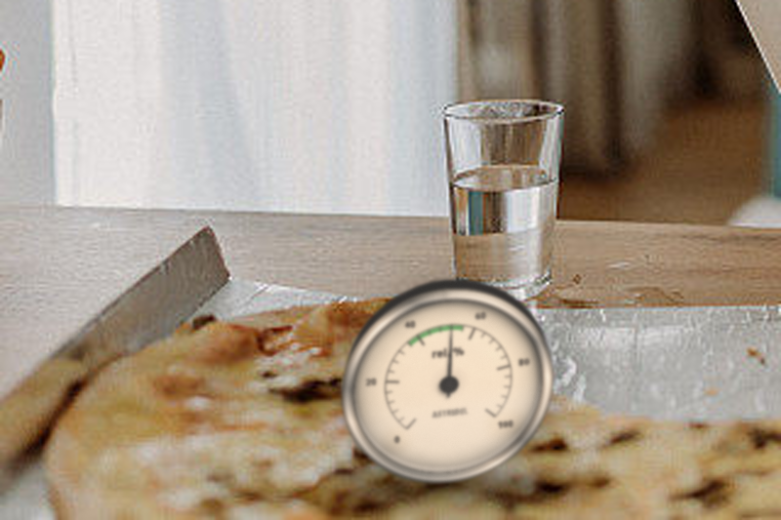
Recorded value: 52; %
